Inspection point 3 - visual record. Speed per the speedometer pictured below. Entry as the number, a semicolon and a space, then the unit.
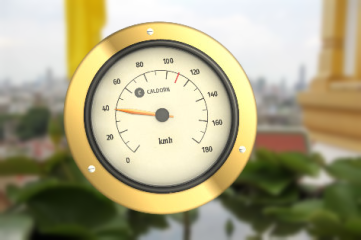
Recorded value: 40; km/h
